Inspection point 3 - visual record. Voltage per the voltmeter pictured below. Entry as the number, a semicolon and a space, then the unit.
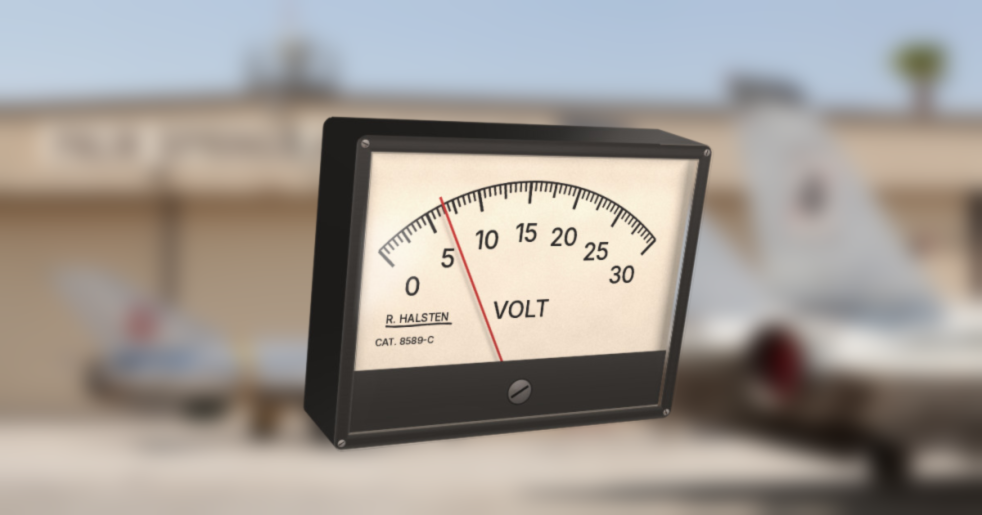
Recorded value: 6.5; V
